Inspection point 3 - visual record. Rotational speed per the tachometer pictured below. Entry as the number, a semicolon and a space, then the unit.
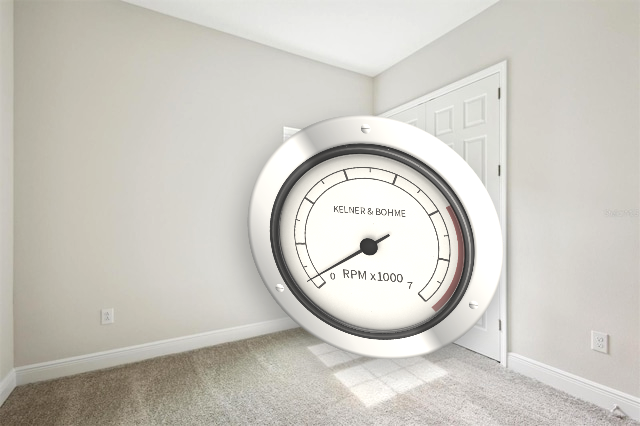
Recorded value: 250; rpm
